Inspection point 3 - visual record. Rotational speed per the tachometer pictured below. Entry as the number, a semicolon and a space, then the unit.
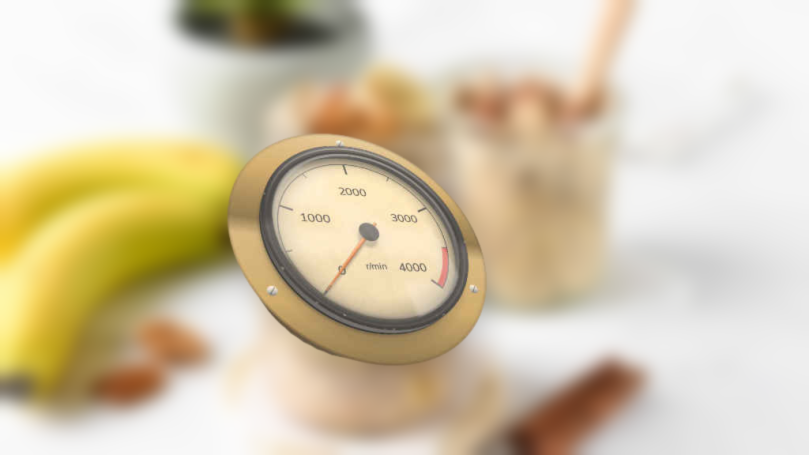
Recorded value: 0; rpm
